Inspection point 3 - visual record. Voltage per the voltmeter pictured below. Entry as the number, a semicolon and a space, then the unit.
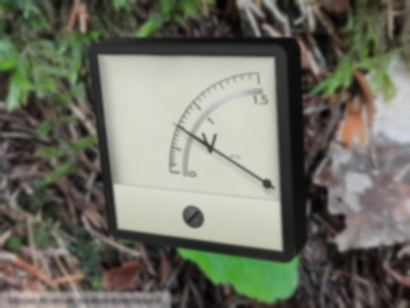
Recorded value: 0.75; V
